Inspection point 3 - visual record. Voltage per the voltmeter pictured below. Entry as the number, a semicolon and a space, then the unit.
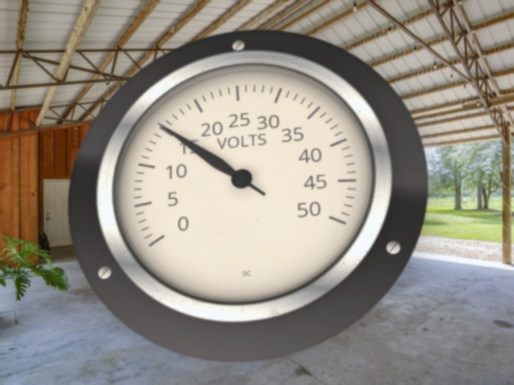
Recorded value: 15; V
